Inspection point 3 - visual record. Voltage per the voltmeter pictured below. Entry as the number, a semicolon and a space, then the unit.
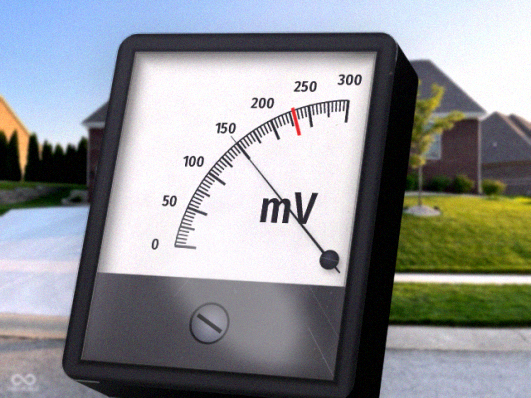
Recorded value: 150; mV
